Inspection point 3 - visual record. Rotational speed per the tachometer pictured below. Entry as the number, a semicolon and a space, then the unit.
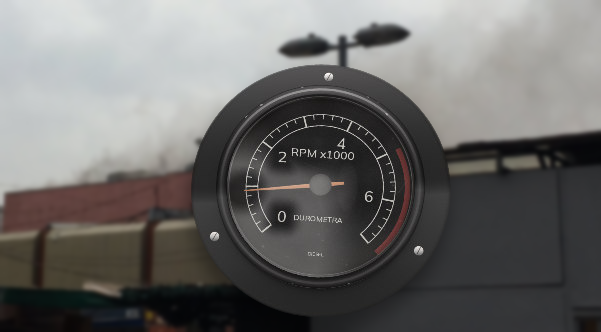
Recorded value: 900; rpm
